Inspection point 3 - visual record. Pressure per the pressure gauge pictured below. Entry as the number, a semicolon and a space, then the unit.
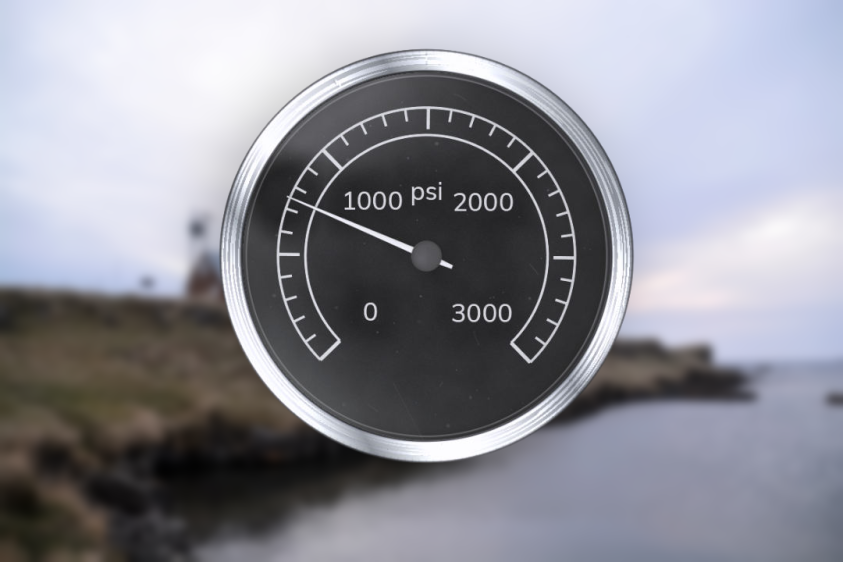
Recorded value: 750; psi
